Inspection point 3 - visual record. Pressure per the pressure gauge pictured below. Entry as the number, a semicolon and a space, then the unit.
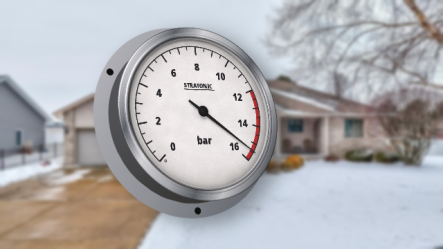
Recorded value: 15.5; bar
